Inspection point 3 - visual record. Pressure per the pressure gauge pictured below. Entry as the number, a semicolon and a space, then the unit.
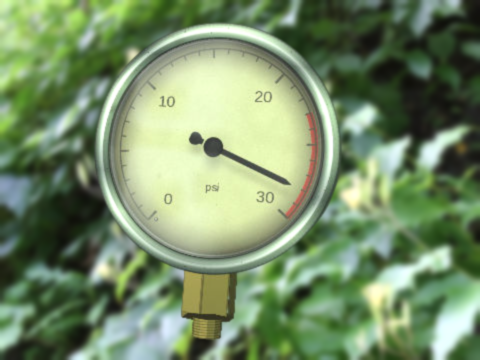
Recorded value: 28; psi
